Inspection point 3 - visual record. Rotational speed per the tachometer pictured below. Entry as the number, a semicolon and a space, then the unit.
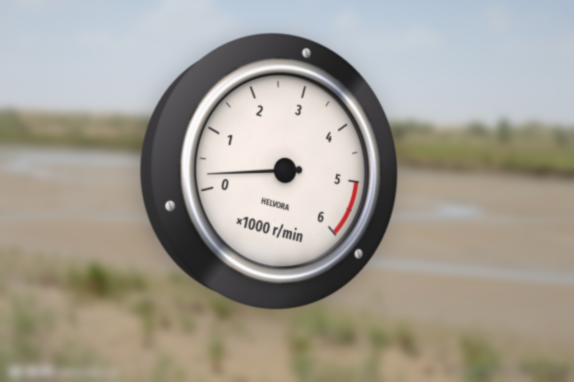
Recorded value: 250; rpm
